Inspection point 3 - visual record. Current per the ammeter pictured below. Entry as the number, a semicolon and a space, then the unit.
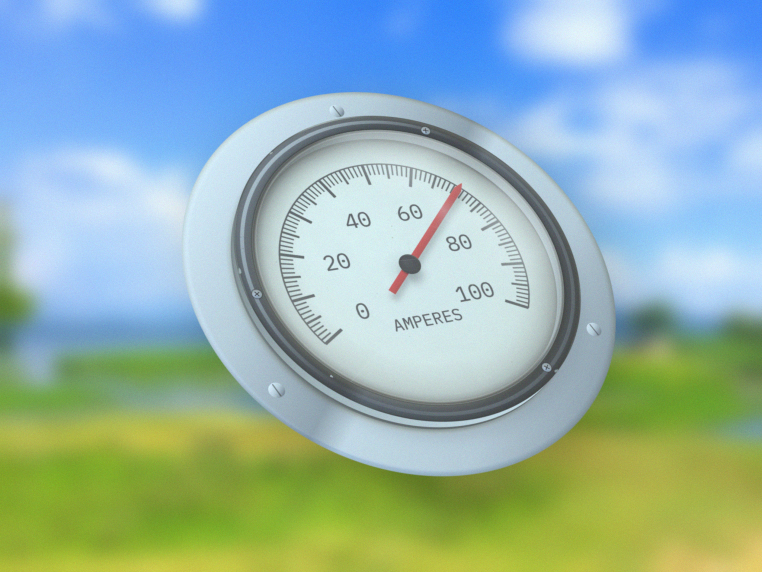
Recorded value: 70; A
